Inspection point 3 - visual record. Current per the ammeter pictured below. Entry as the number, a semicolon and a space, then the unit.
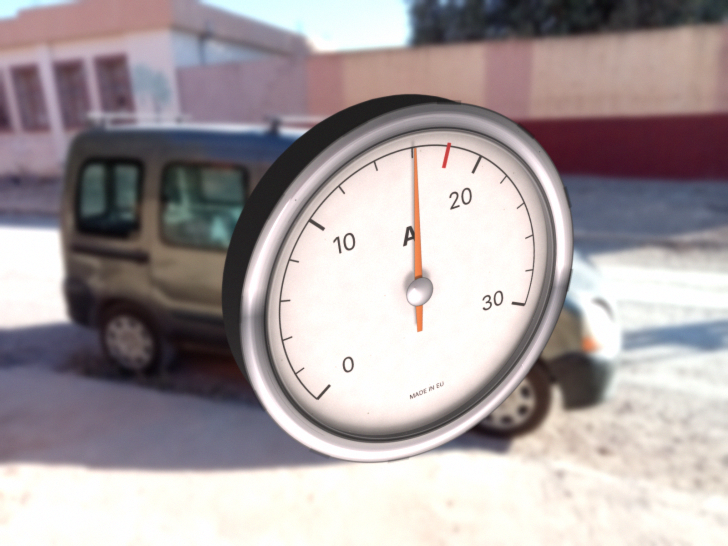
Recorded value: 16; A
